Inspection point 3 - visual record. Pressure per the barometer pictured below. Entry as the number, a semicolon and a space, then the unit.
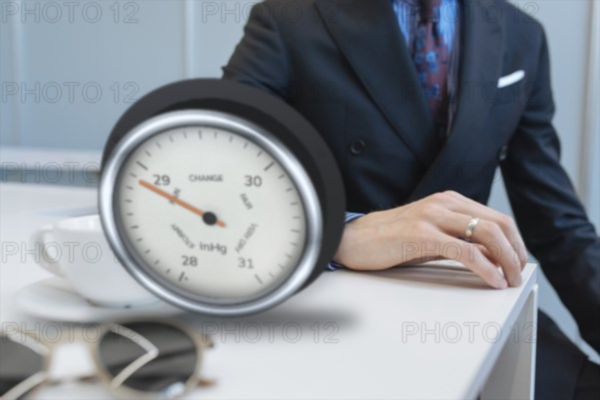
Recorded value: 28.9; inHg
